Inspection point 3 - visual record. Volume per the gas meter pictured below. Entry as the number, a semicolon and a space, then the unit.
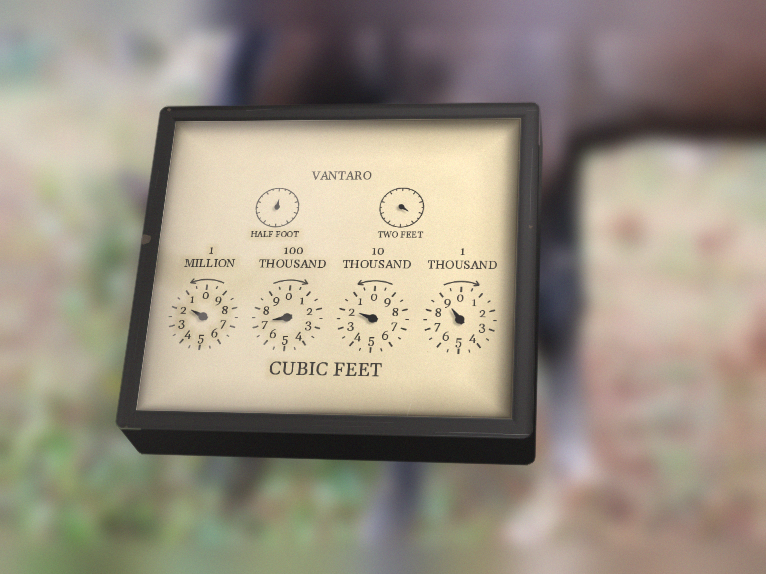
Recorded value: 171900; ft³
